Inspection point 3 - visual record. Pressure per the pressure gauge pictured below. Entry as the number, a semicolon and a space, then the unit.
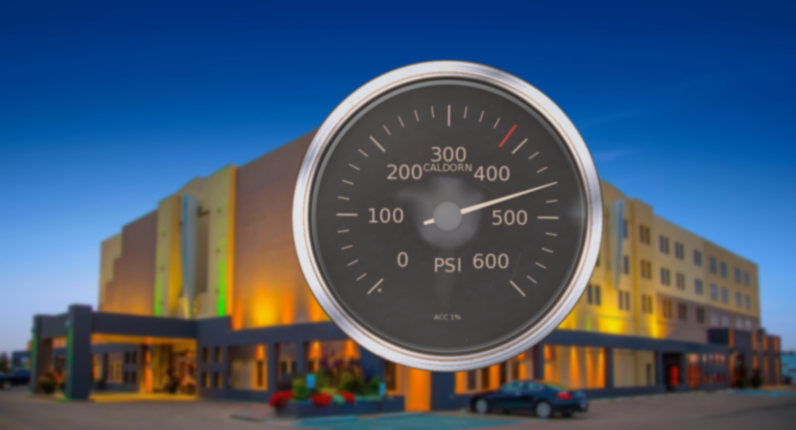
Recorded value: 460; psi
